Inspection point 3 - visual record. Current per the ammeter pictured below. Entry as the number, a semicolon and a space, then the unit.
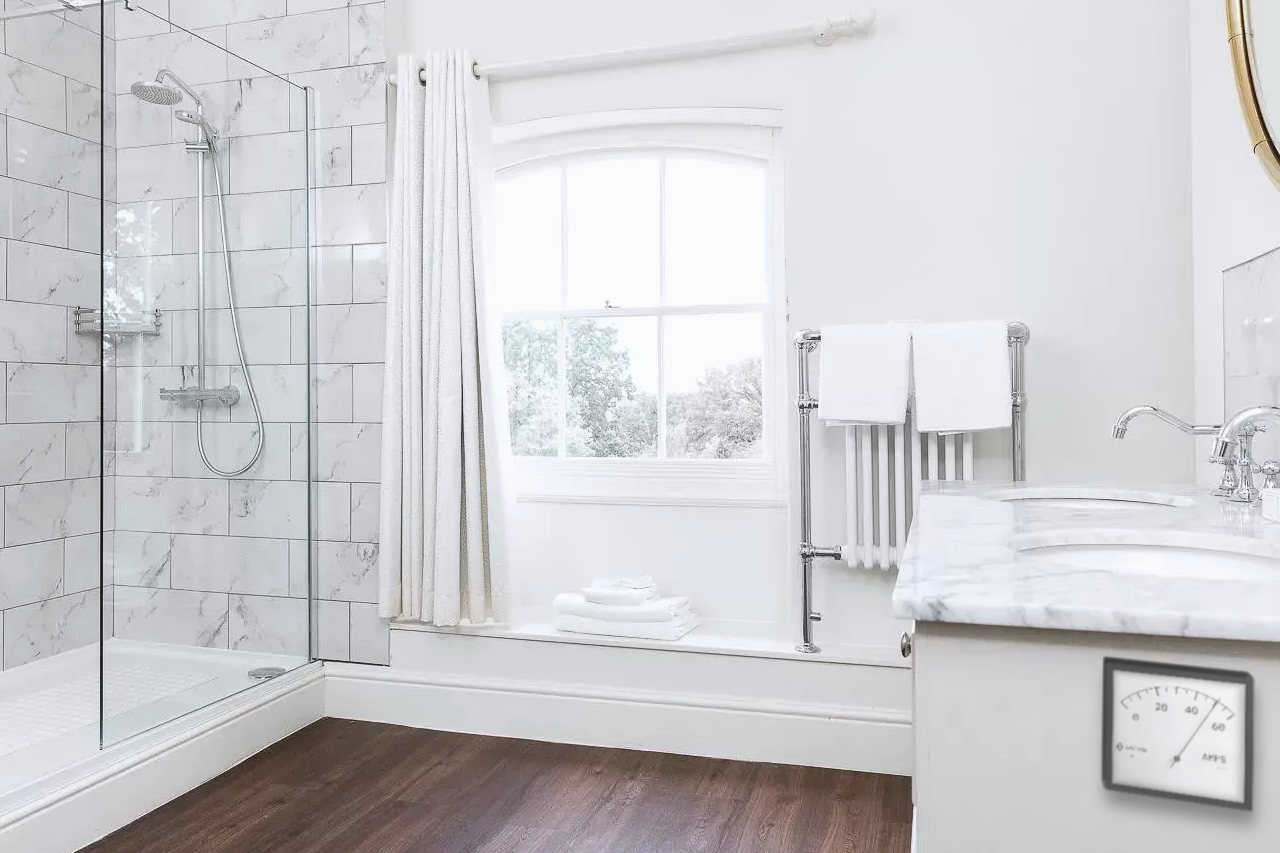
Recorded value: 50; A
